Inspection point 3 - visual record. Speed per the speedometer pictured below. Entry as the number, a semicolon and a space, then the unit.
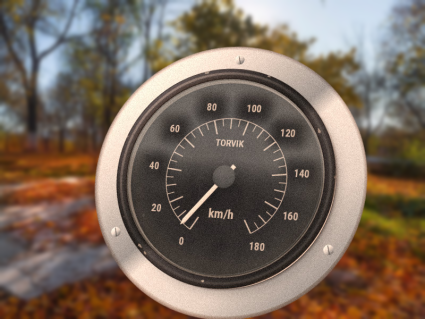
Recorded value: 5; km/h
